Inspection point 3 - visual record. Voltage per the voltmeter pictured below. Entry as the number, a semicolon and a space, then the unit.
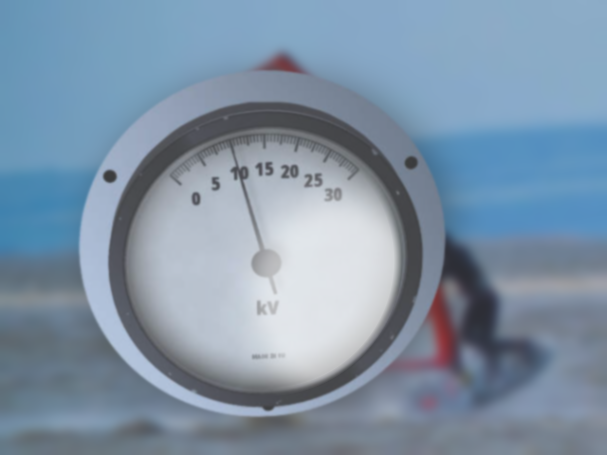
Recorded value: 10; kV
